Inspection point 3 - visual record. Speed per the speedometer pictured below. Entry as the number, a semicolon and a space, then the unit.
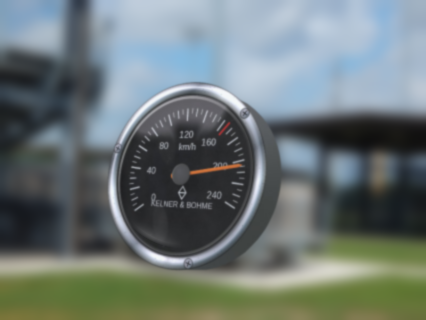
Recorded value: 205; km/h
